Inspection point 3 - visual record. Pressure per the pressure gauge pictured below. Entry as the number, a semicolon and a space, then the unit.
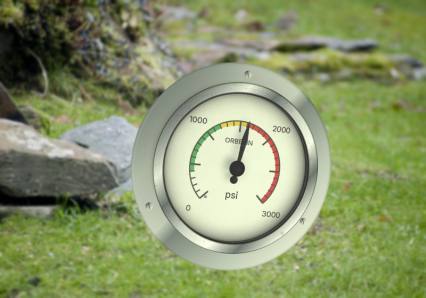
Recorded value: 1600; psi
